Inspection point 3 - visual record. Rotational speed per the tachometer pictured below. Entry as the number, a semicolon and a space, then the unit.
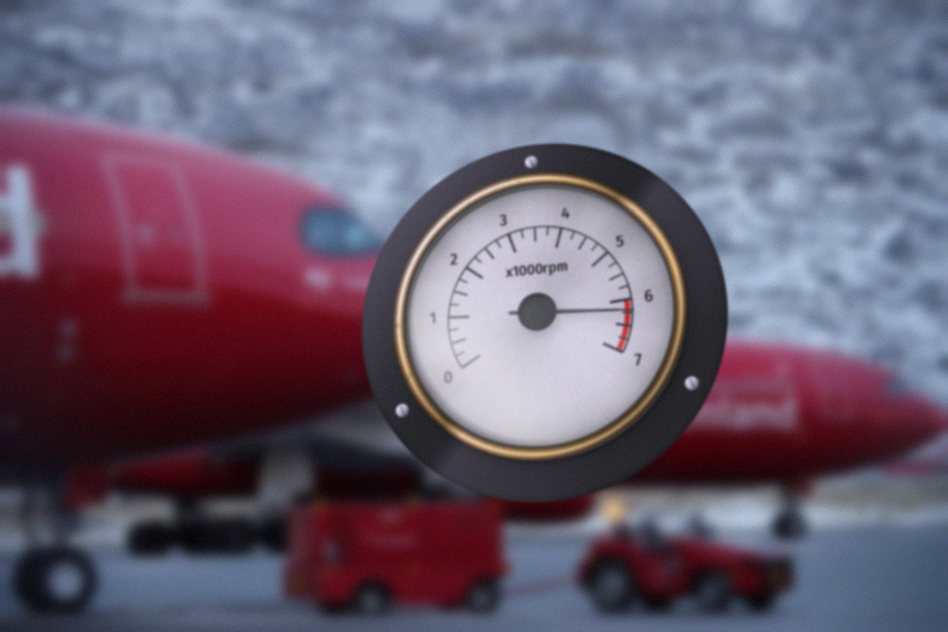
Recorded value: 6250; rpm
